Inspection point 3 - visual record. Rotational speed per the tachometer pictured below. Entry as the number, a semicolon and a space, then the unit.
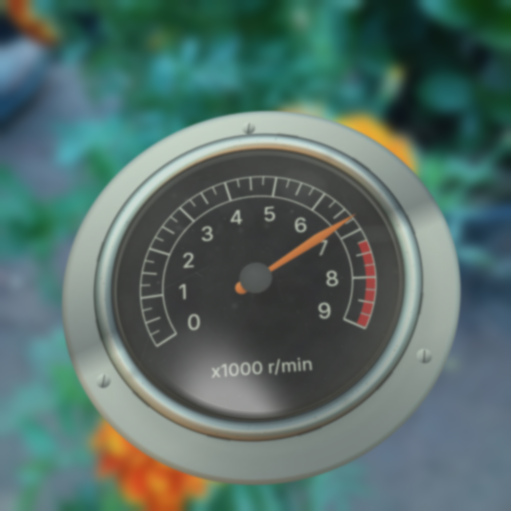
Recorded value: 6750; rpm
